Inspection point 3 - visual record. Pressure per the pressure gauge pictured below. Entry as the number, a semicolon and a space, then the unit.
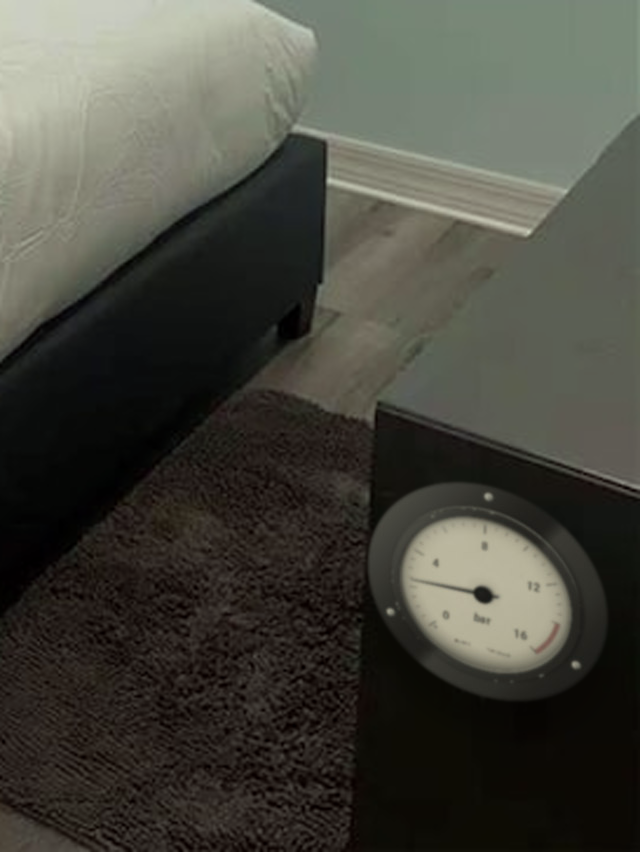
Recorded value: 2.5; bar
